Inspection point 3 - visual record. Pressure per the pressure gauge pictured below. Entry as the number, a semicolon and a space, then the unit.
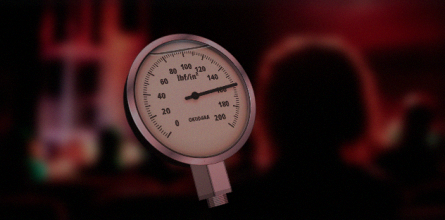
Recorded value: 160; psi
